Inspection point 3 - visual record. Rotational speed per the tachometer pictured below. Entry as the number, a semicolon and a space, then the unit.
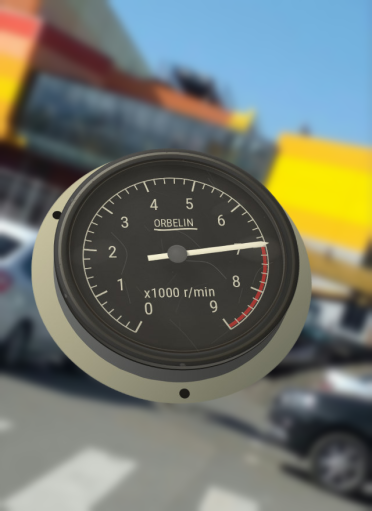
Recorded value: 7000; rpm
